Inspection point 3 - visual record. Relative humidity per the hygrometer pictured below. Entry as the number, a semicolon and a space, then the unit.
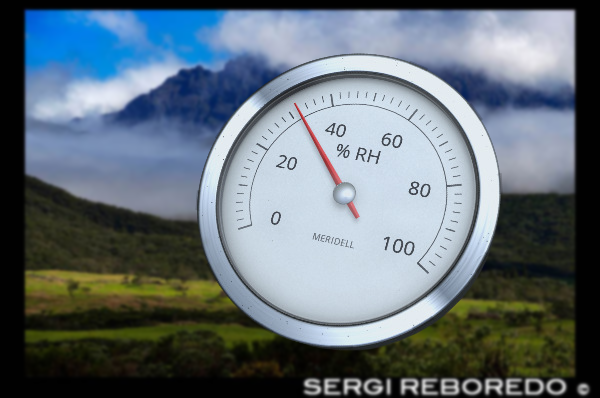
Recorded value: 32; %
